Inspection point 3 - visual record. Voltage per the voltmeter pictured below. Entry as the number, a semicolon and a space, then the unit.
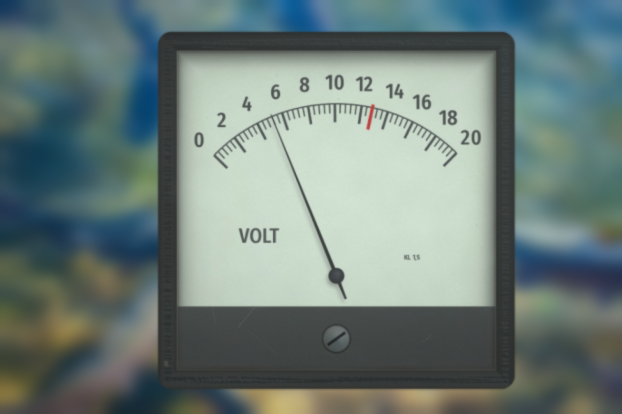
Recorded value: 5.2; V
